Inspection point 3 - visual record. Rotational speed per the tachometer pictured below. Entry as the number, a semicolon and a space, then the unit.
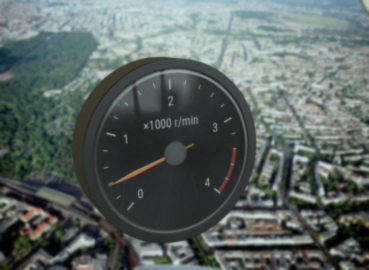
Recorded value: 400; rpm
